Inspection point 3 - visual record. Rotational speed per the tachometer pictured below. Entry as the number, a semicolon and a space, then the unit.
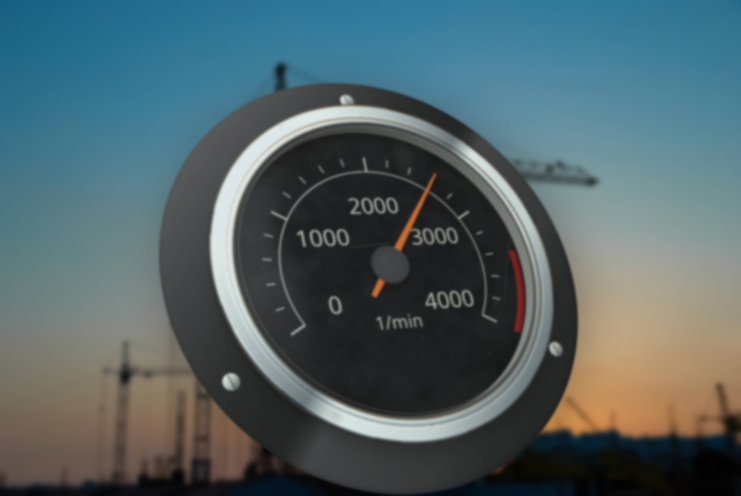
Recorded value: 2600; rpm
